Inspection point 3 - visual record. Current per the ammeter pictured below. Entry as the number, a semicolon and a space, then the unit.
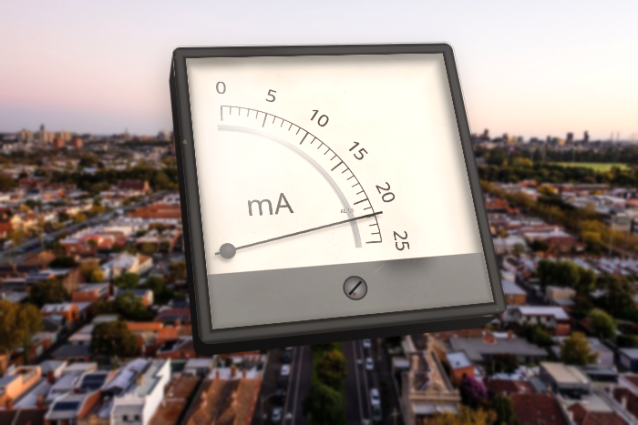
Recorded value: 22; mA
